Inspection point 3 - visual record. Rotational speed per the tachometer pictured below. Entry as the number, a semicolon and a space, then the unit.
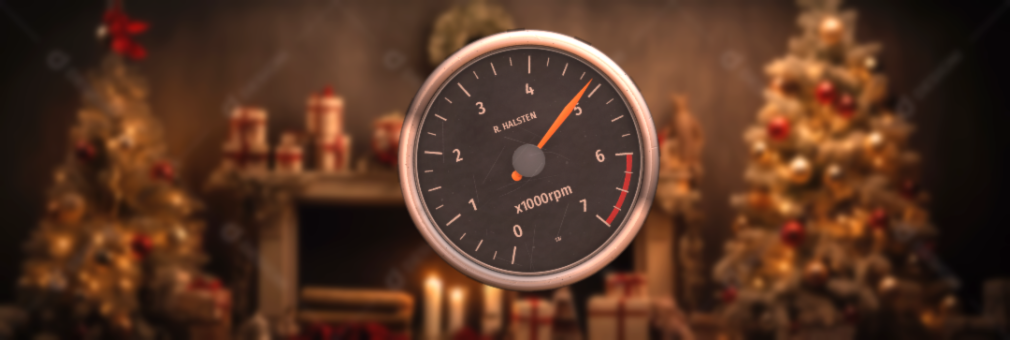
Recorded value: 4875; rpm
